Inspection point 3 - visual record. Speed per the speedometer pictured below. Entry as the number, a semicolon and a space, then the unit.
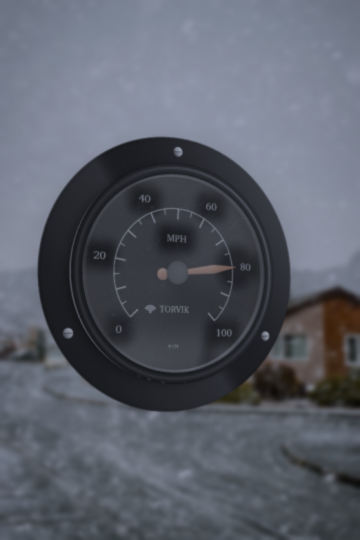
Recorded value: 80; mph
